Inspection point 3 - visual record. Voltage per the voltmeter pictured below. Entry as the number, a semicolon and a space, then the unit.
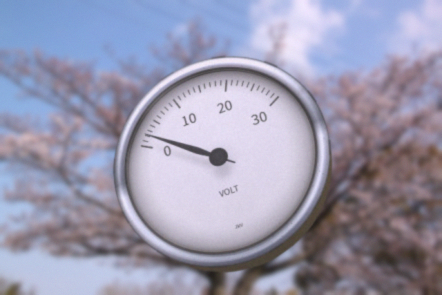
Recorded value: 2; V
